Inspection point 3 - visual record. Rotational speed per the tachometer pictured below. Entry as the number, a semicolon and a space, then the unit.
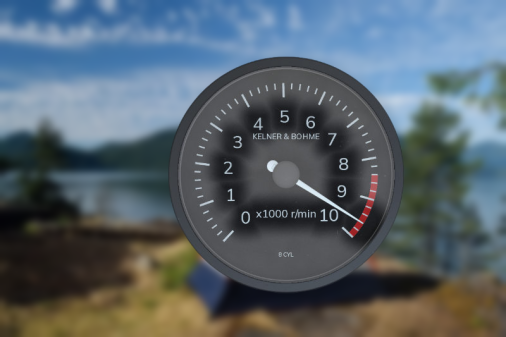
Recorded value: 9600; rpm
